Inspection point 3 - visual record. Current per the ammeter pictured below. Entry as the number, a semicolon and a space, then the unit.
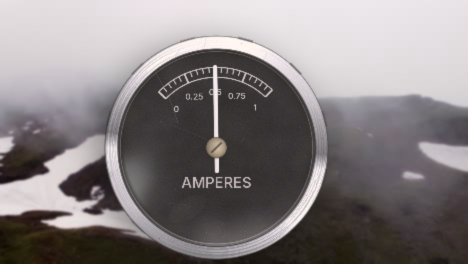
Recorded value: 0.5; A
